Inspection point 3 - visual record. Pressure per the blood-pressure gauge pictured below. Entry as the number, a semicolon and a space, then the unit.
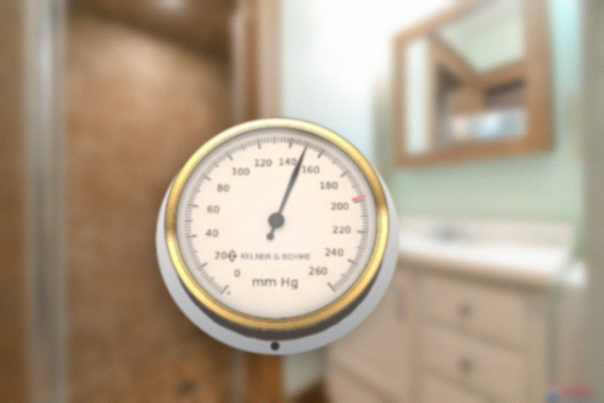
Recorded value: 150; mmHg
